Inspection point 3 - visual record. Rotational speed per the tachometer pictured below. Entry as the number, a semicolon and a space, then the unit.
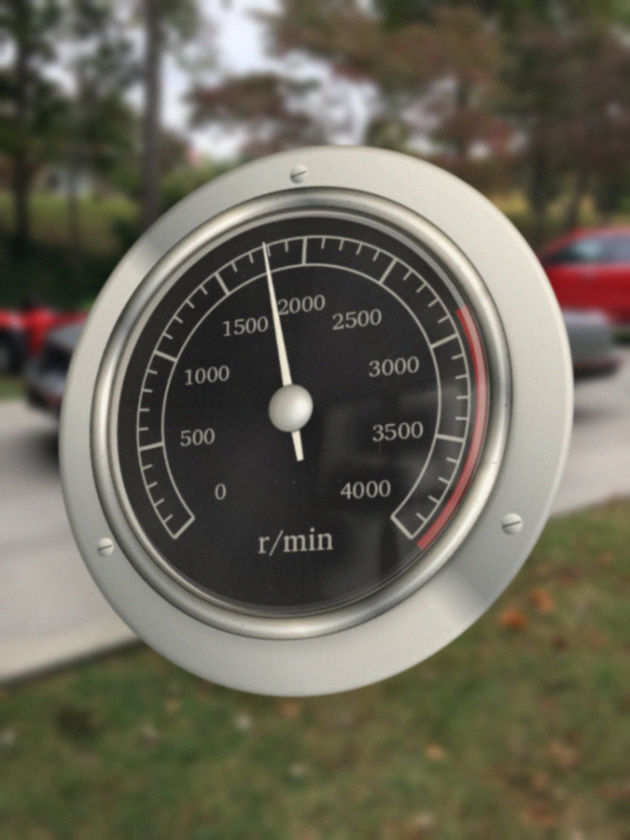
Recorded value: 1800; rpm
